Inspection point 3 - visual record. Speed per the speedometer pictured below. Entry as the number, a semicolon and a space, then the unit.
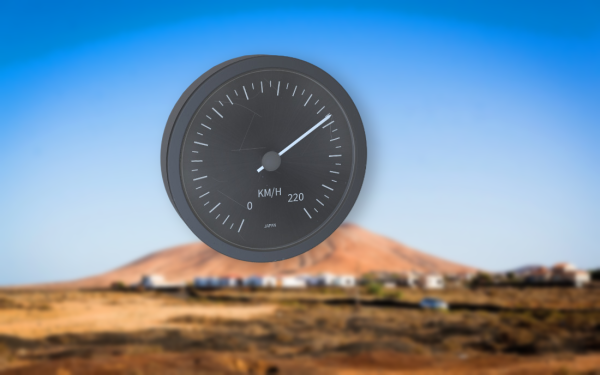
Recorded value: 155; km/h
